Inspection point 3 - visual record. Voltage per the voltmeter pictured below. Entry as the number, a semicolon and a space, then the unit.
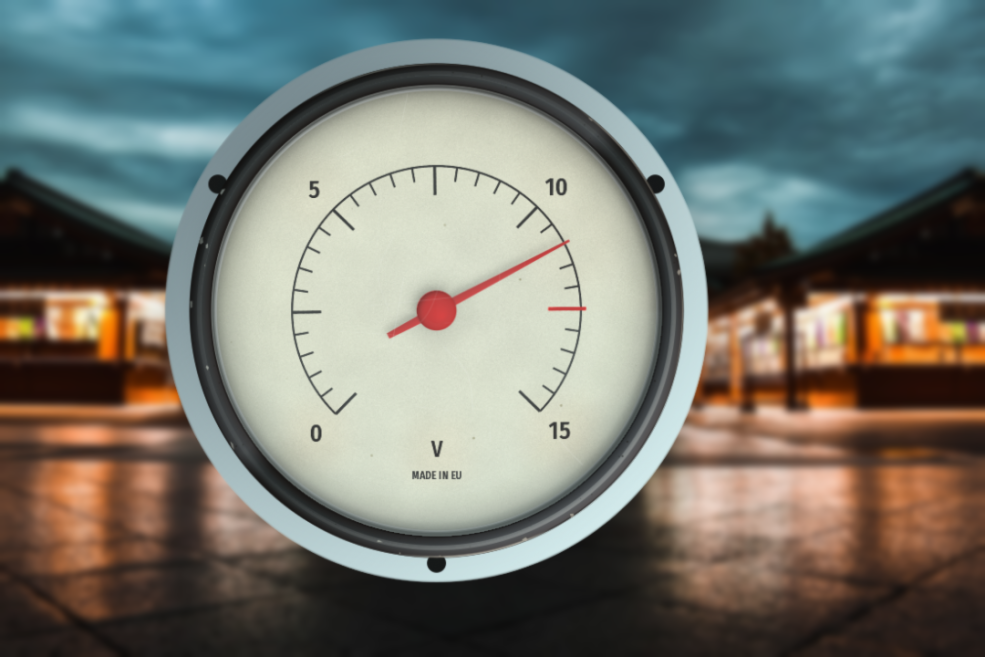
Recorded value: 11; V
